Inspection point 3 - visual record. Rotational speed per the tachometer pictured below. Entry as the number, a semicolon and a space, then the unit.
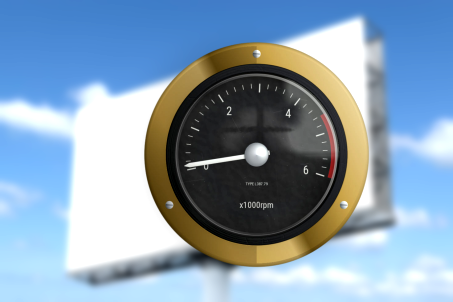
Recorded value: 100; rpm
